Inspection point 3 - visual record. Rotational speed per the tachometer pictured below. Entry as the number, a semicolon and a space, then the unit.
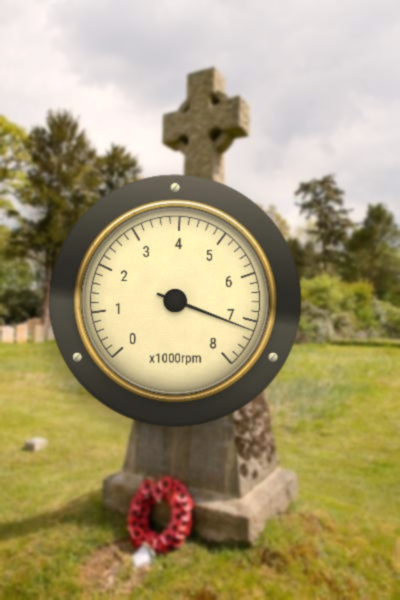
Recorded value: 7200; rpm
